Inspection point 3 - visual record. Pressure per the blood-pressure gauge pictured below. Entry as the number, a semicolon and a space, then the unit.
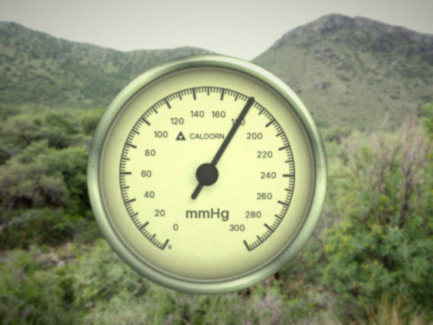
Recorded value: 180; mmHg
